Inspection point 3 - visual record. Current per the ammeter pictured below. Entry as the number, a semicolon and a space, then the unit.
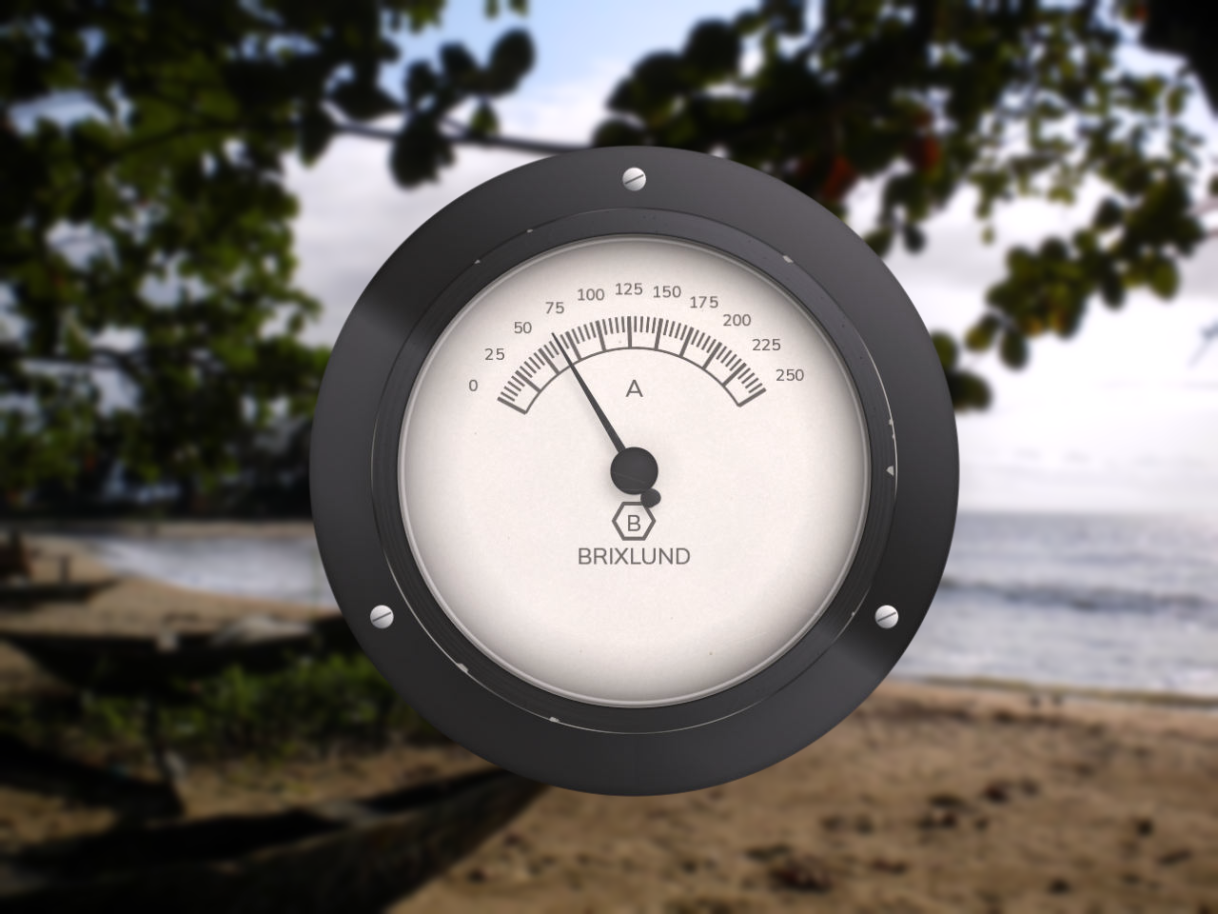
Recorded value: 65; A
